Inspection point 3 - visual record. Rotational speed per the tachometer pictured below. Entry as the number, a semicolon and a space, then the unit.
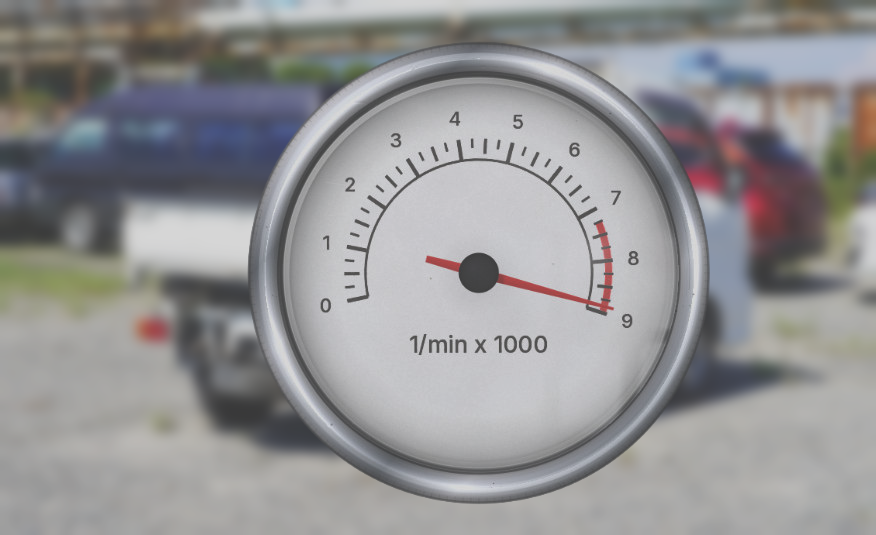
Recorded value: 8875; rpm
